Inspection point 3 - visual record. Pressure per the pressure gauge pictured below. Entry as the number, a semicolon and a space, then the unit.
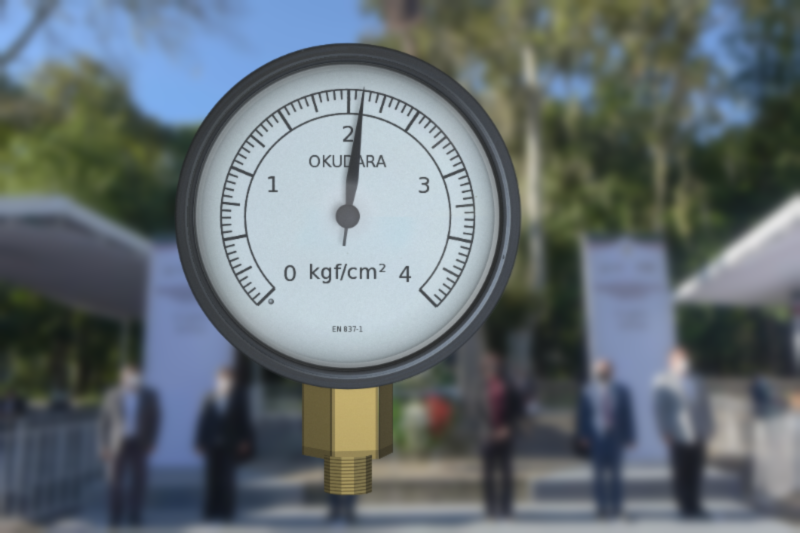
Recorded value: 2.1; kg/cm²
